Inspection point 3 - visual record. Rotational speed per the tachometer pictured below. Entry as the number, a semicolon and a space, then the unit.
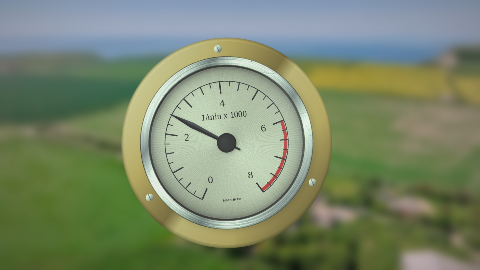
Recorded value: 2500; rpm
